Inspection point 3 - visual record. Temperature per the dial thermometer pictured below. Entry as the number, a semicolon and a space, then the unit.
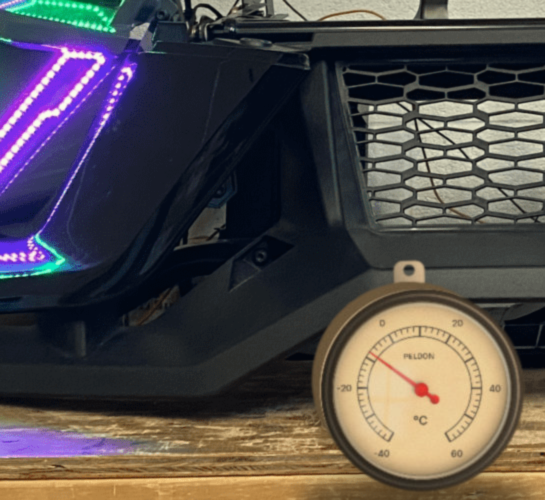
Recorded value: -8; °C
